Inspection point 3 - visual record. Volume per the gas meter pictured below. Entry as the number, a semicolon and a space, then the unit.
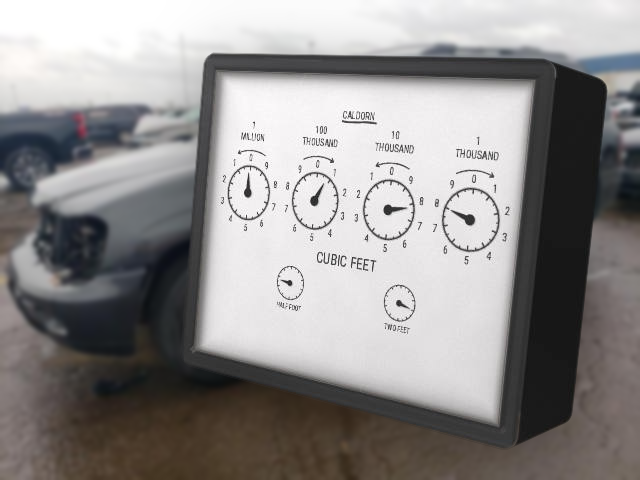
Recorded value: 7800; ft³
